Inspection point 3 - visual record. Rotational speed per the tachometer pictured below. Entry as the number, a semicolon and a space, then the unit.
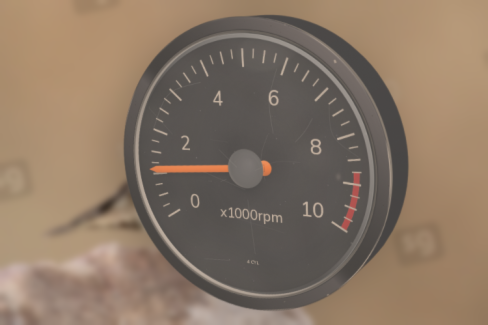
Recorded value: 1125; rpm
